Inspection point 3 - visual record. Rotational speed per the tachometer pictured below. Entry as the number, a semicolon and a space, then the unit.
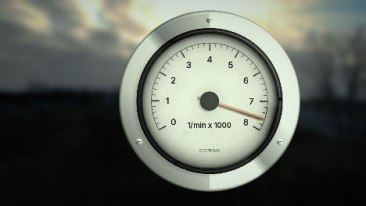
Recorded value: 7600; rpm
